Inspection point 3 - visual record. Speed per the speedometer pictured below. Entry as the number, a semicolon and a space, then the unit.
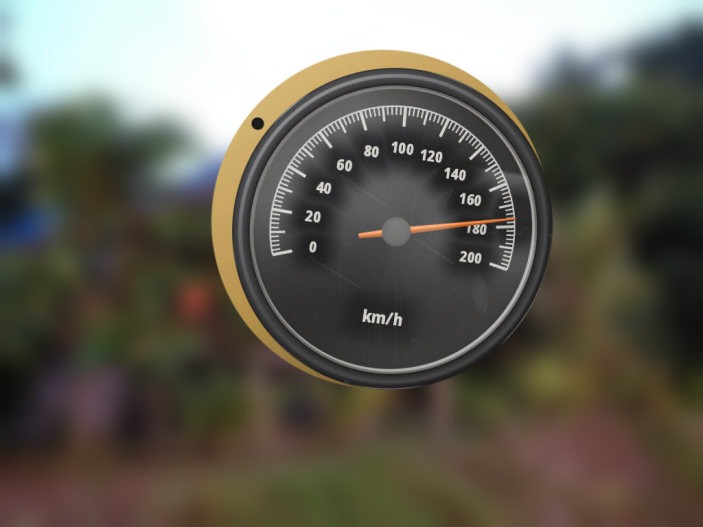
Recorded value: 176; km/h
